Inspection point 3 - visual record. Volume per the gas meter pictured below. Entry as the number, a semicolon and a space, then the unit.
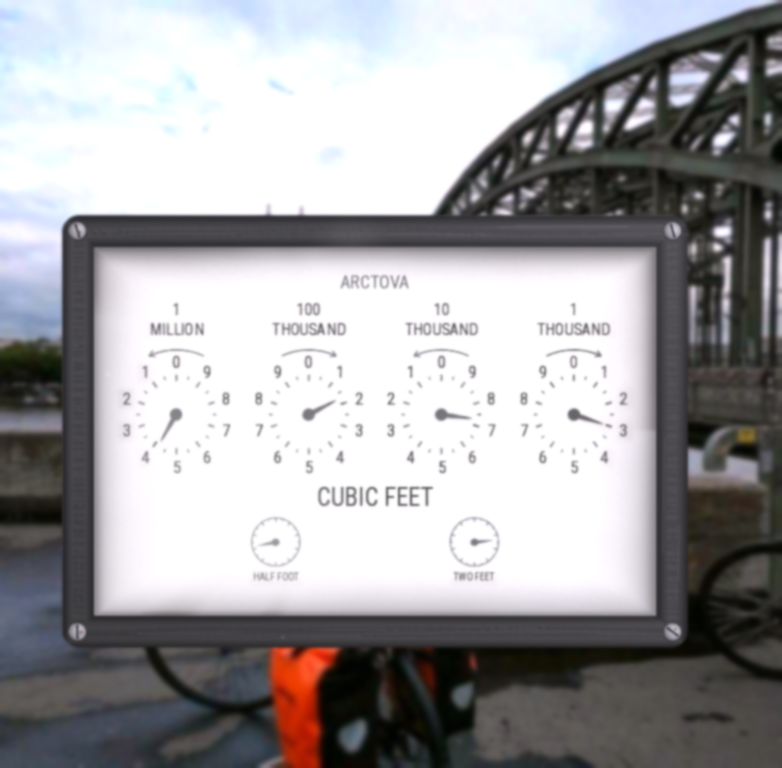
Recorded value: 417300; ft³
